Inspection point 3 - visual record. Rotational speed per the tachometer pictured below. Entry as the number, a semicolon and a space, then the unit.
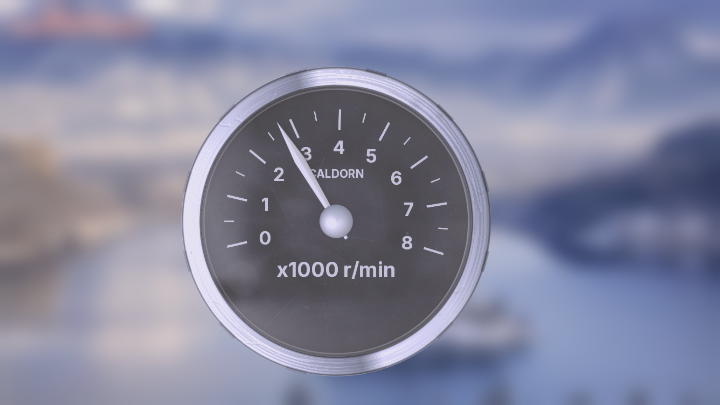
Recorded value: 2750; rpm
